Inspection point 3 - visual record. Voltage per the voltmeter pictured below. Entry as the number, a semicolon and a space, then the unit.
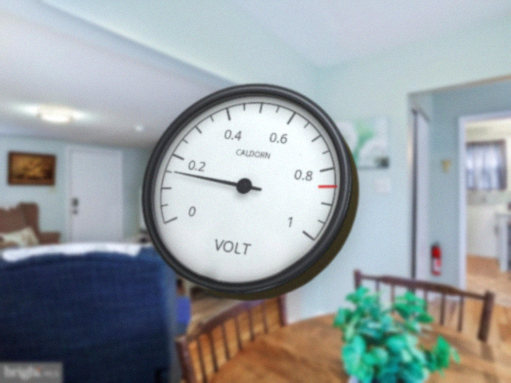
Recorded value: 0.15; V
